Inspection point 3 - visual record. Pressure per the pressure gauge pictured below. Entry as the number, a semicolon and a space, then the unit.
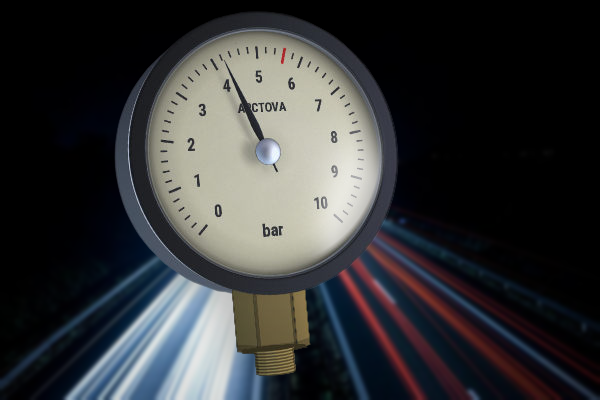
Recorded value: 4.2; bar
